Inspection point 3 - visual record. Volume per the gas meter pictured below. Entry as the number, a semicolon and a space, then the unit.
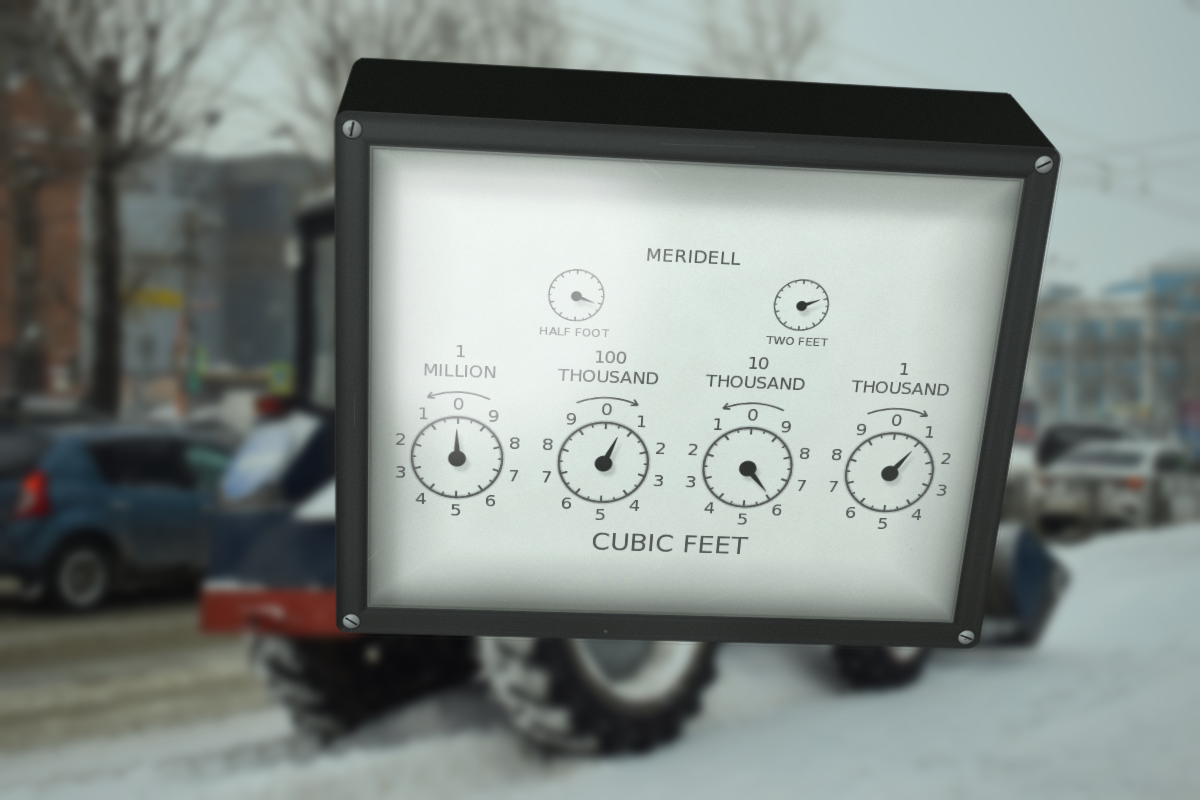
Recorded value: 6100; ft³
